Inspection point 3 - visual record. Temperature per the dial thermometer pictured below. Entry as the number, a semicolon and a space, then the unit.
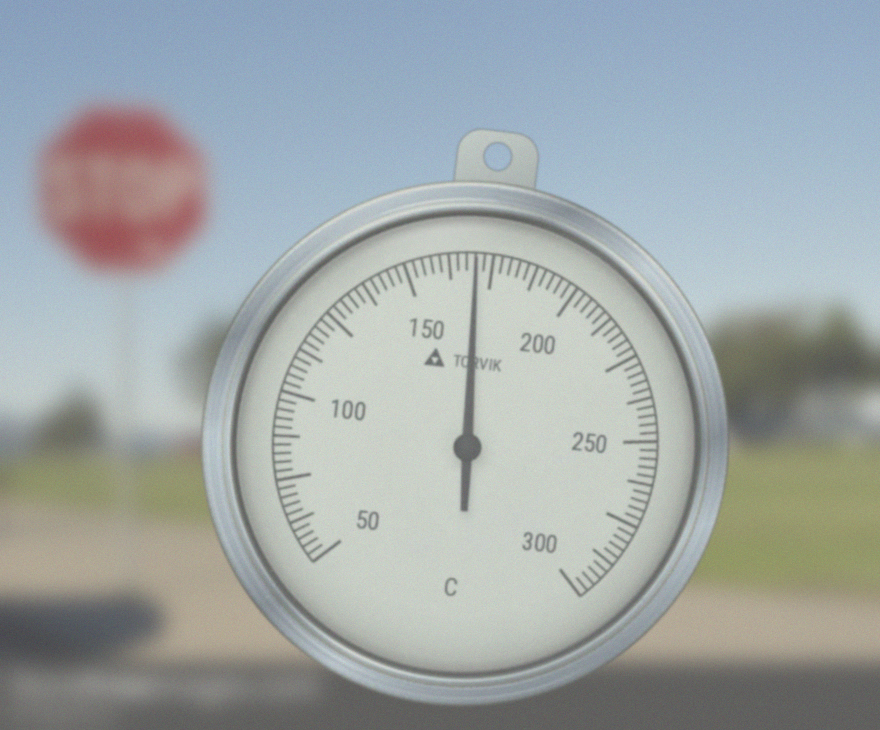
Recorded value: 170; °C
